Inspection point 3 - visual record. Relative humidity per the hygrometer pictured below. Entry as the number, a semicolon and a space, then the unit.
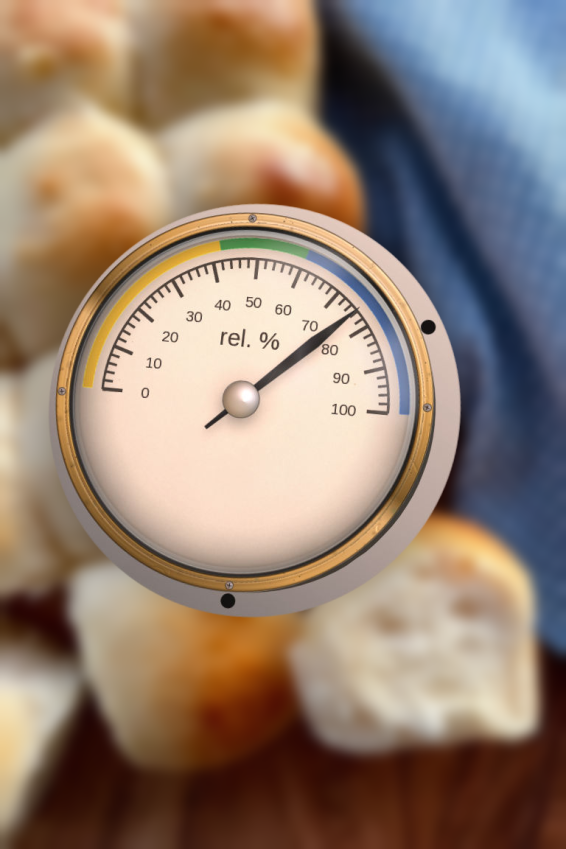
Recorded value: 76; %
